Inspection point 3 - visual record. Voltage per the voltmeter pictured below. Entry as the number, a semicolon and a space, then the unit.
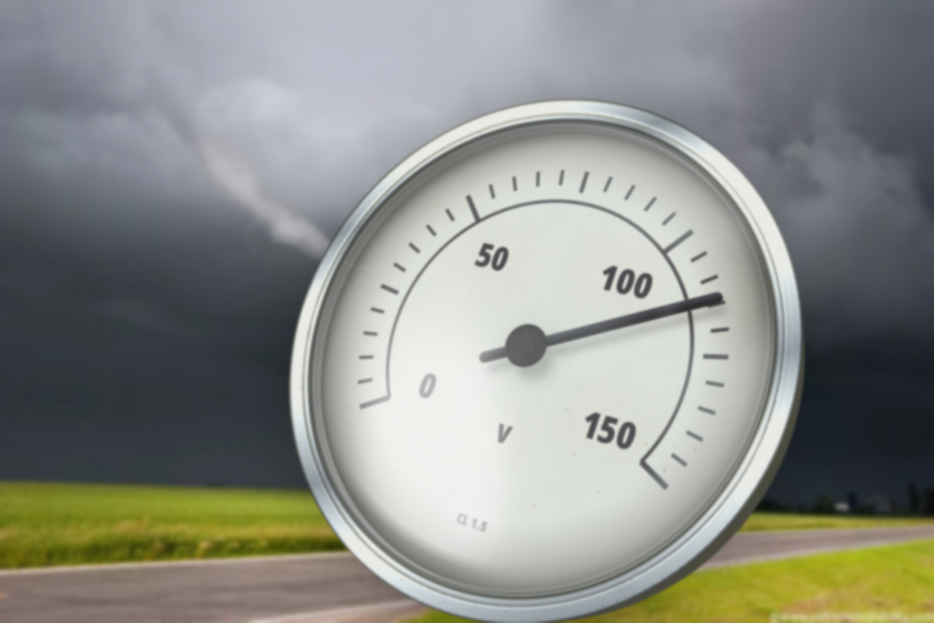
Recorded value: 115; V
